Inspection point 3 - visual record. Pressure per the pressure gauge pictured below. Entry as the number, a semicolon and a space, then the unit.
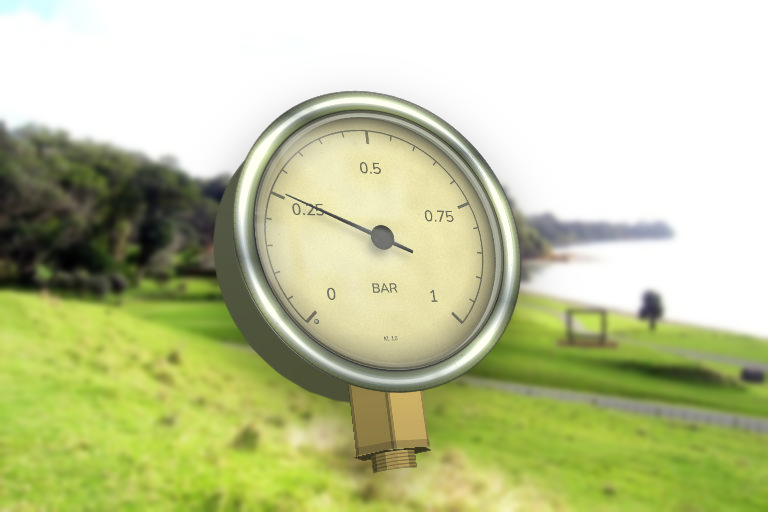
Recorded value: 0.25; bar
